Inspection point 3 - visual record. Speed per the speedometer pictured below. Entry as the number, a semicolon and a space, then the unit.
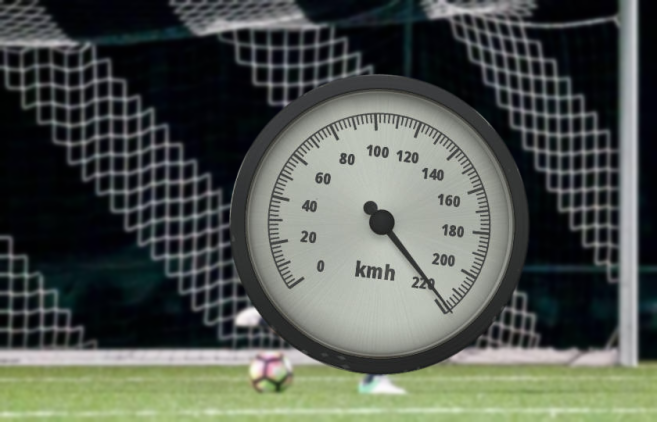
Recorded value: 218; km/h
